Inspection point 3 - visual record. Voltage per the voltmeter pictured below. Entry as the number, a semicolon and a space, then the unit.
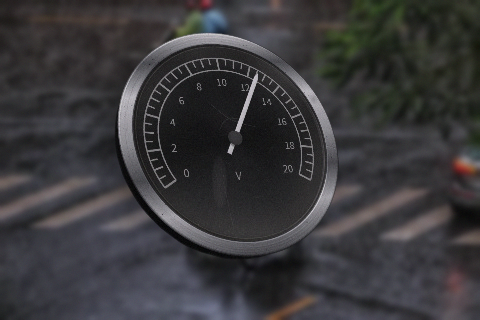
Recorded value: 12.5; V
